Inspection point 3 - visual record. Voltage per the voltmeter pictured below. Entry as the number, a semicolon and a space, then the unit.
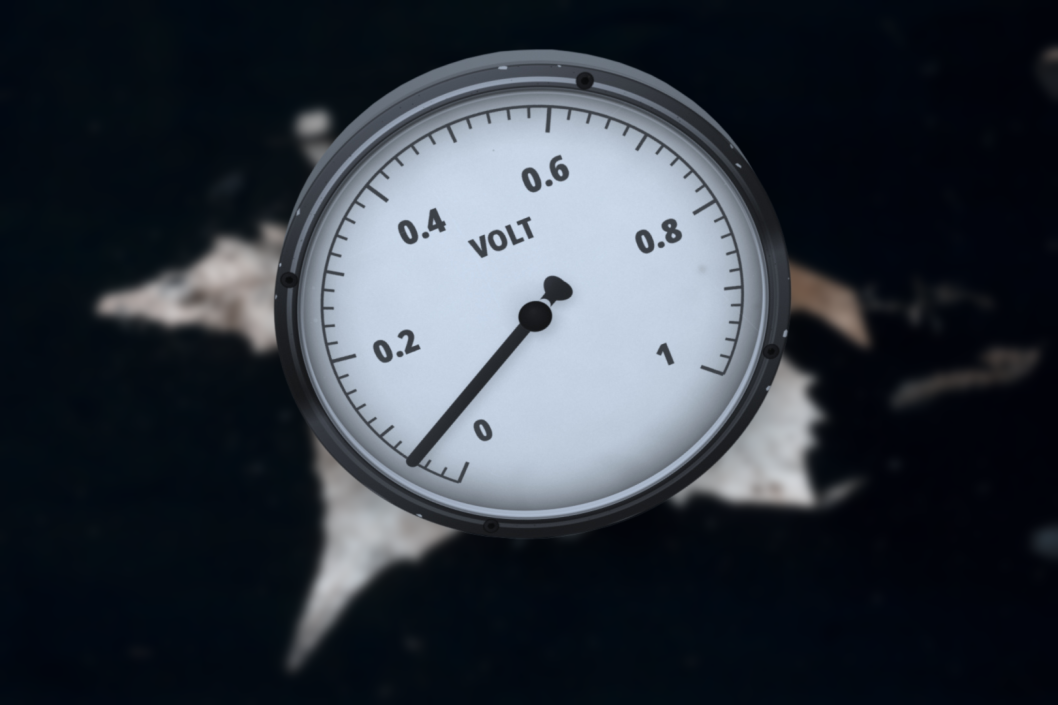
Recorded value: 0.06; V
